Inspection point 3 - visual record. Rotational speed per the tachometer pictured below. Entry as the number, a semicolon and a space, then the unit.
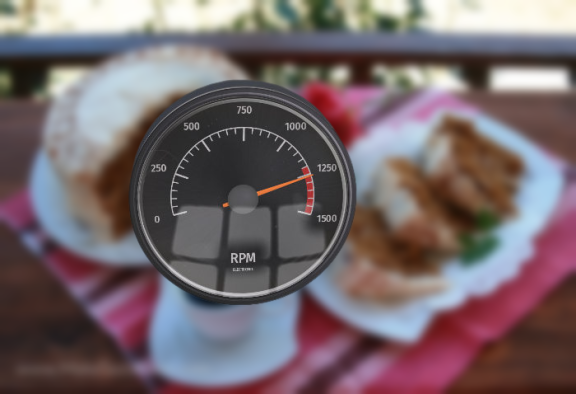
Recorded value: 1250; rpm
